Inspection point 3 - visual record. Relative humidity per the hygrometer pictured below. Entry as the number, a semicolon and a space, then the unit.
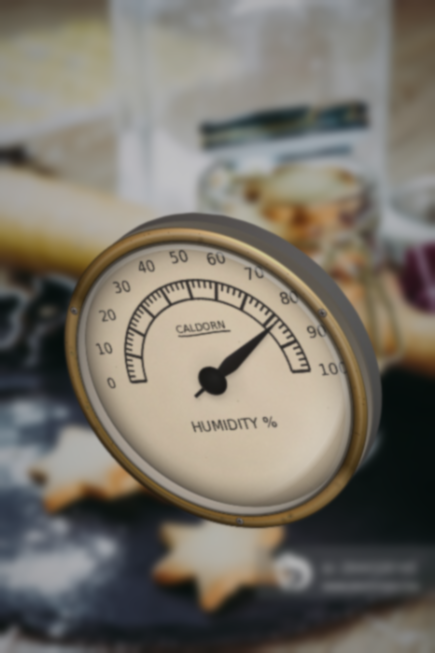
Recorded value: 82; %
